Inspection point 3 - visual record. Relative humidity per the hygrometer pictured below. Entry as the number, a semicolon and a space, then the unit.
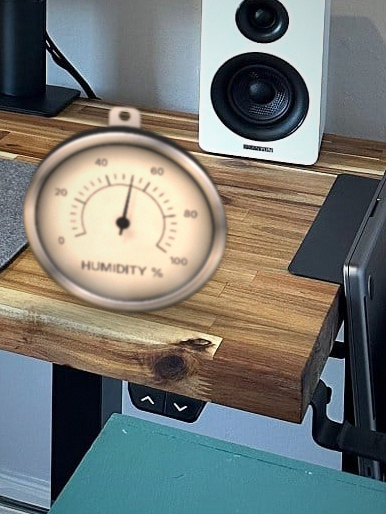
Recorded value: 52; %
